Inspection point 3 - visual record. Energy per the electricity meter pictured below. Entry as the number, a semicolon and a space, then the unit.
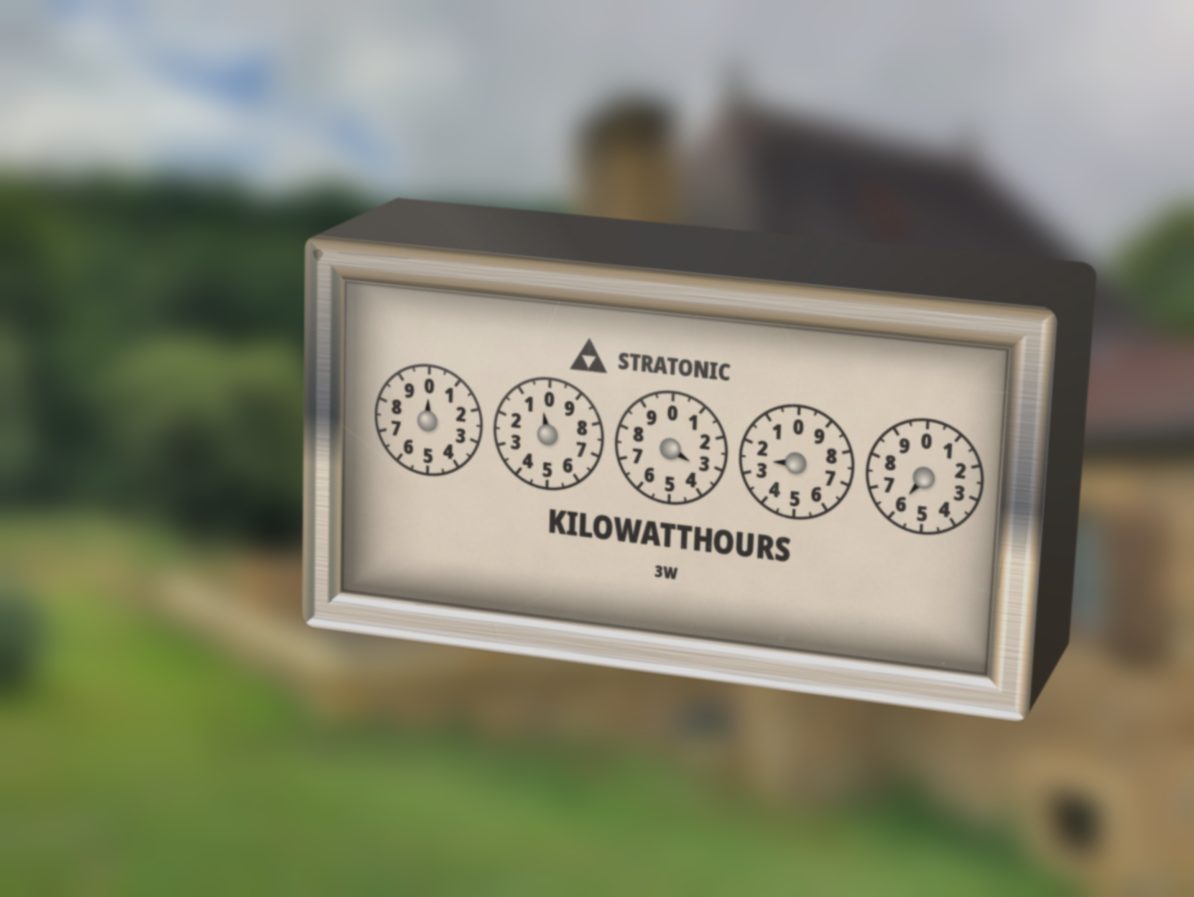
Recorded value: 326; kWh
